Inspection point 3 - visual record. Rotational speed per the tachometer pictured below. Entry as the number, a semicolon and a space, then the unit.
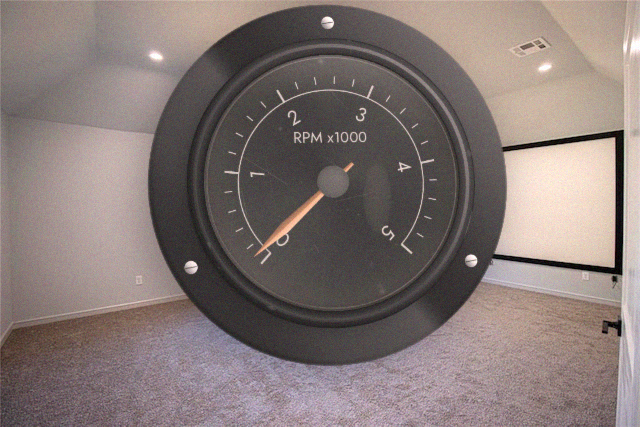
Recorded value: 100; rpm
